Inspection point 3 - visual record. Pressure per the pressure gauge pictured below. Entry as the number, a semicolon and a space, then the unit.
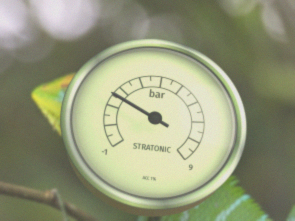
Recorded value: 1.5; bar
